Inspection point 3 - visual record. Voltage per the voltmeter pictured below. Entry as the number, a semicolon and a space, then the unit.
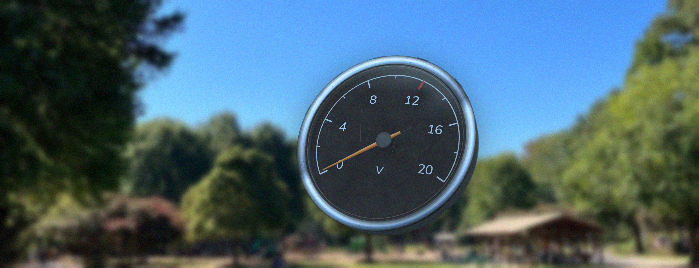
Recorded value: 0; V
